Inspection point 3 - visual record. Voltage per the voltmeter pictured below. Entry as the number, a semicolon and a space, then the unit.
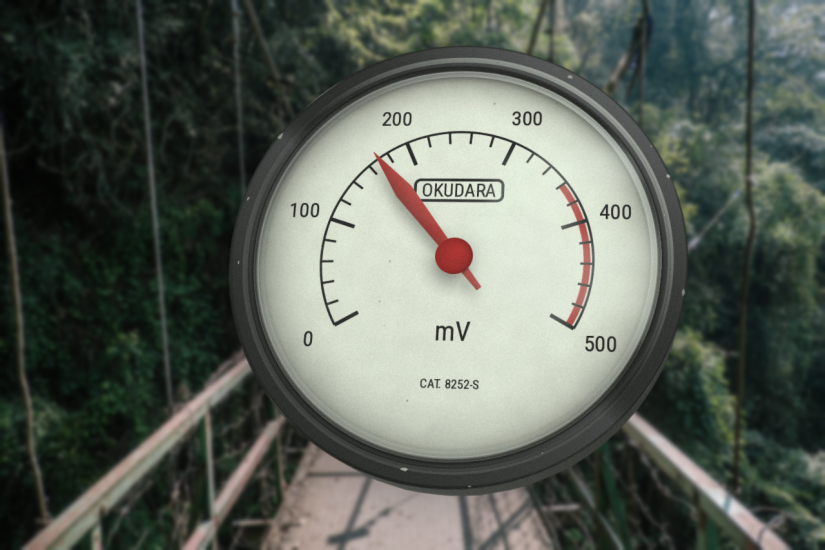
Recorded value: 170; mV
